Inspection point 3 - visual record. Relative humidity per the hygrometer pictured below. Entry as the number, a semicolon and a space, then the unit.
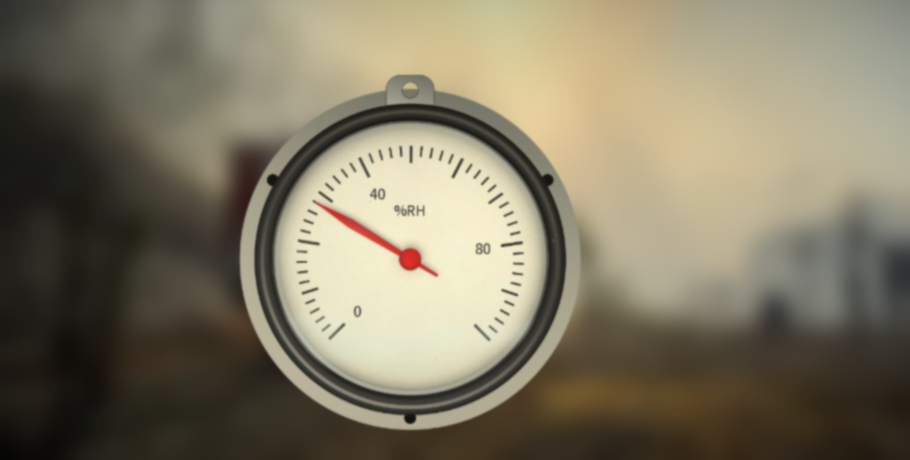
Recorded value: 28; %
